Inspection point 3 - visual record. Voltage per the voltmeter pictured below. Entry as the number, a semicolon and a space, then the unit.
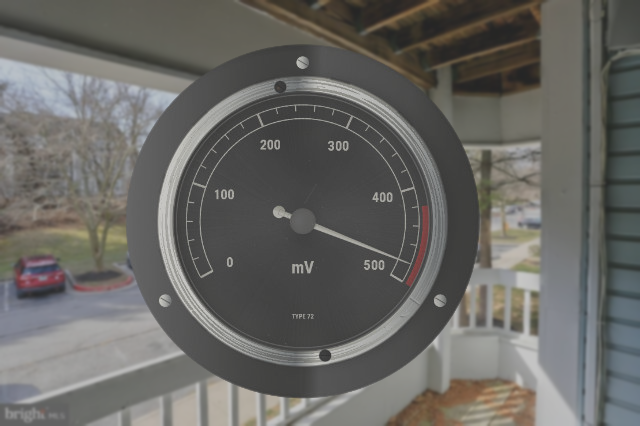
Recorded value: 480; mV
